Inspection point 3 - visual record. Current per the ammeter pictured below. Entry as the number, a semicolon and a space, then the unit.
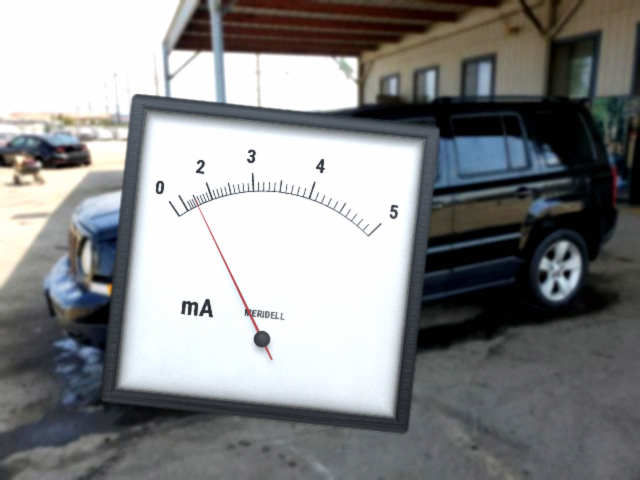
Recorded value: 1.5; mA
